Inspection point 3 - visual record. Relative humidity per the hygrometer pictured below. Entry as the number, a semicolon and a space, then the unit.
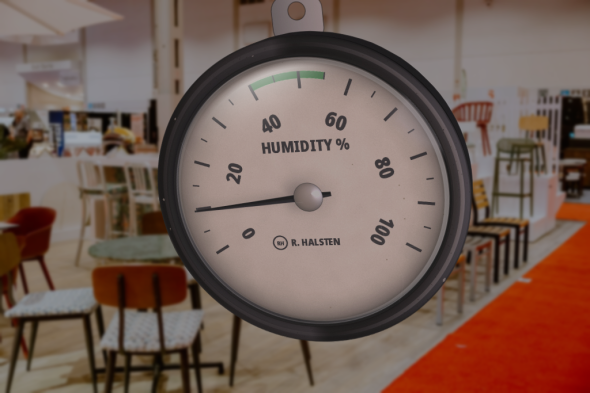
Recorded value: 10; %
